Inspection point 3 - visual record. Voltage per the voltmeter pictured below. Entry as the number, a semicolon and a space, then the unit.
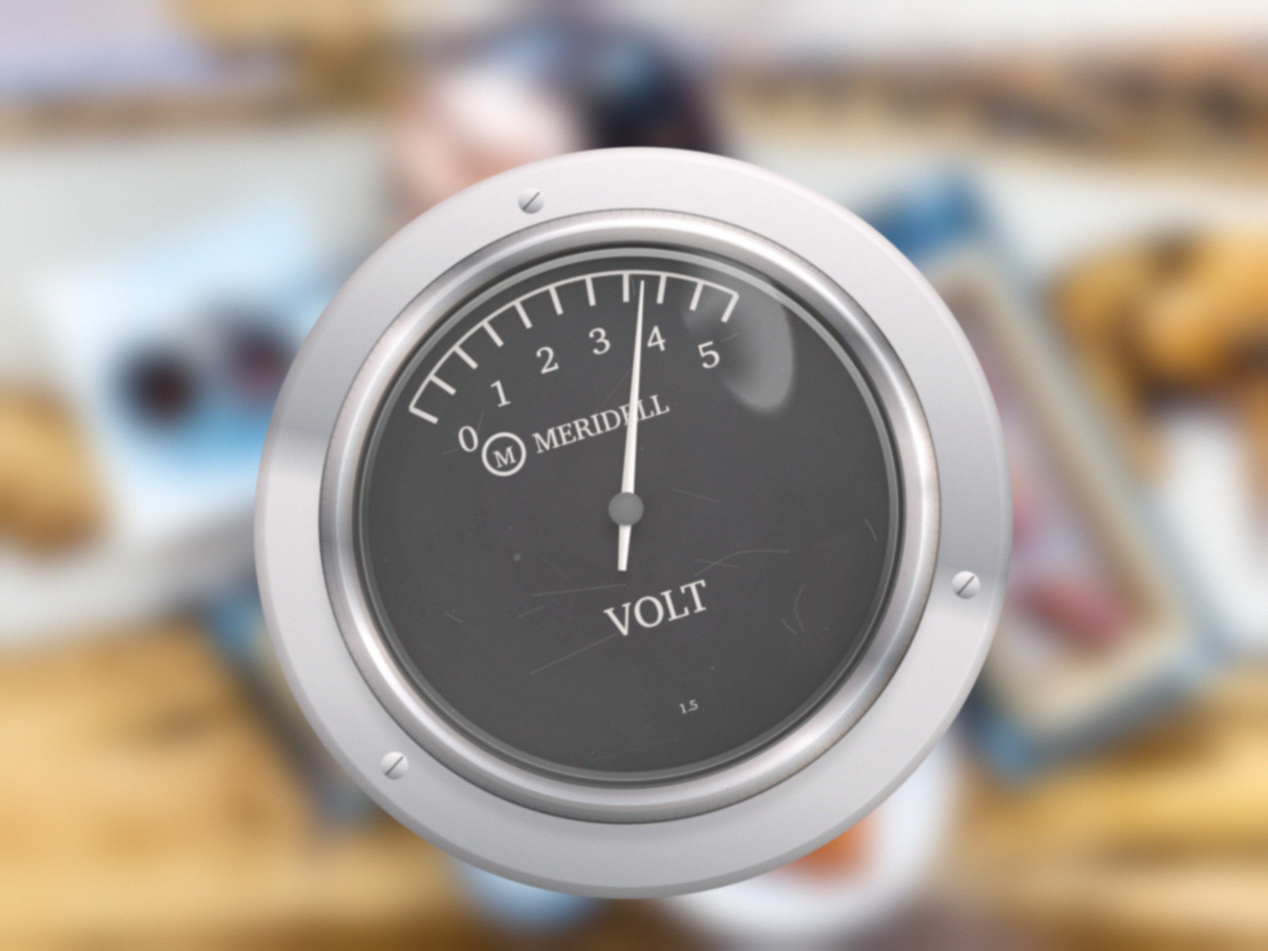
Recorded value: 3.75; V
